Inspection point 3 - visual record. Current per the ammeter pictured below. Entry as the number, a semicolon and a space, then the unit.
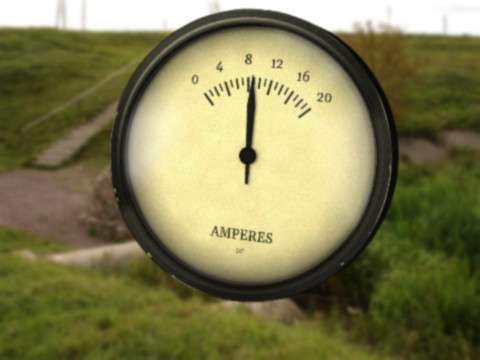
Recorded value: 9; A
